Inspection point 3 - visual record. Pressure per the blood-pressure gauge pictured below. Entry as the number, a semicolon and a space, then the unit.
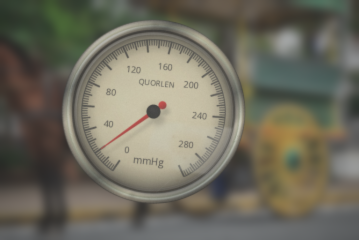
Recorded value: 20; mmHg
